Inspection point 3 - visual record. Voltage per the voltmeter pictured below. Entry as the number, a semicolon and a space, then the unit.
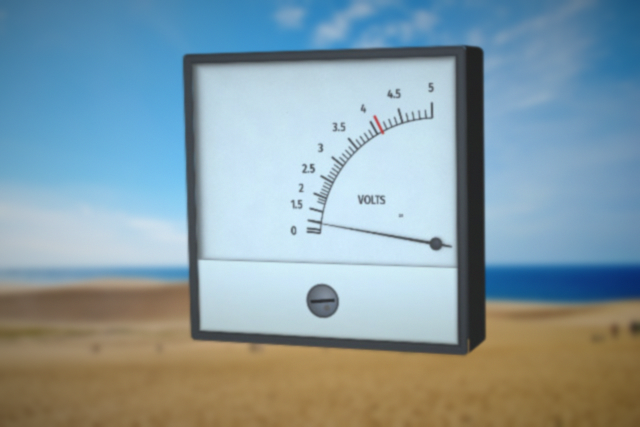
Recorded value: 1; V
